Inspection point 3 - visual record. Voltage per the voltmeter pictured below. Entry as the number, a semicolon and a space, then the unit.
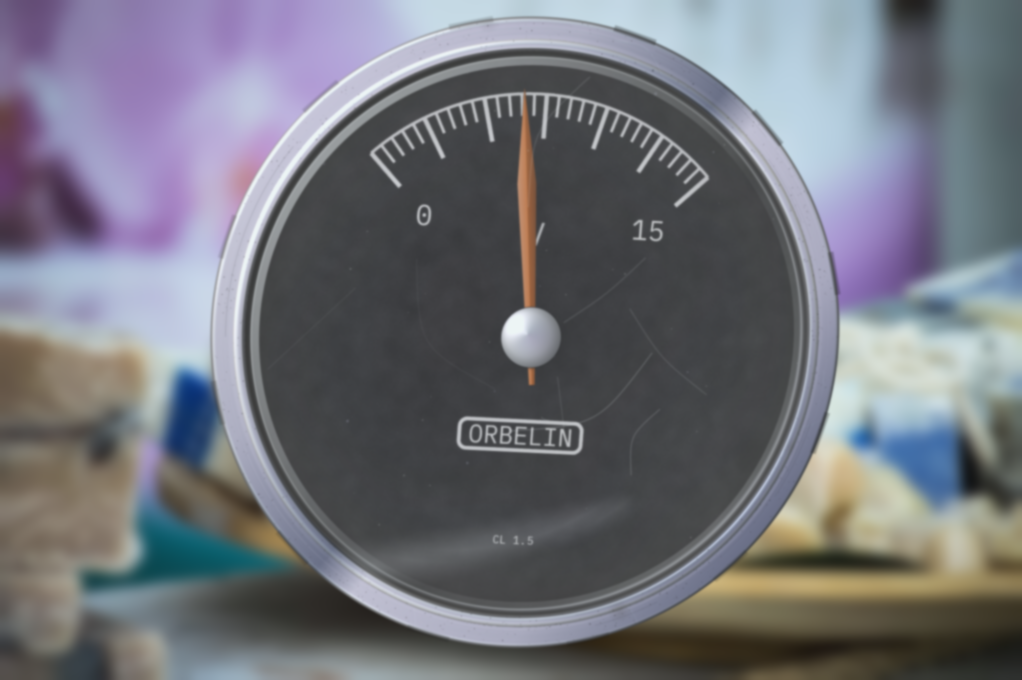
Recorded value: 6.5; V
